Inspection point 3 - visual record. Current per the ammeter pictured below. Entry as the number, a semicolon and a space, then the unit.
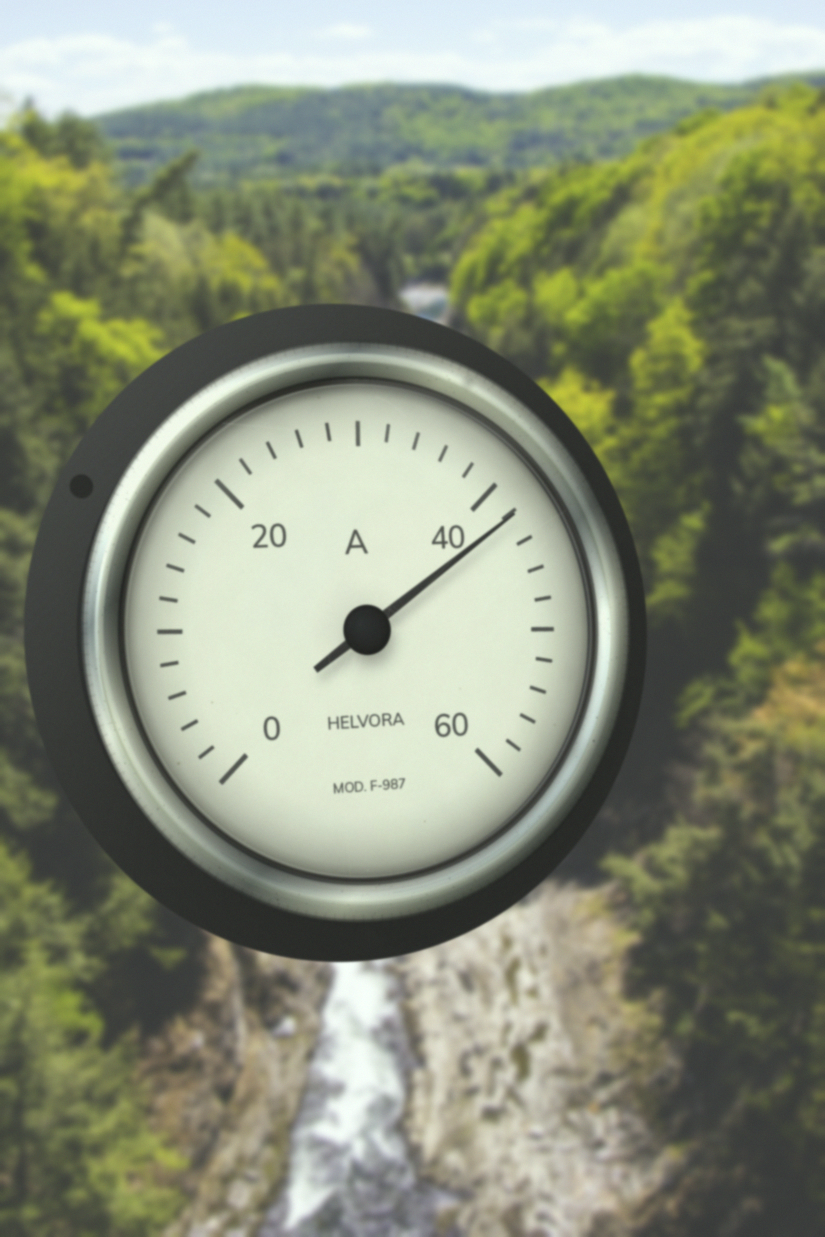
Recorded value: 42; A
